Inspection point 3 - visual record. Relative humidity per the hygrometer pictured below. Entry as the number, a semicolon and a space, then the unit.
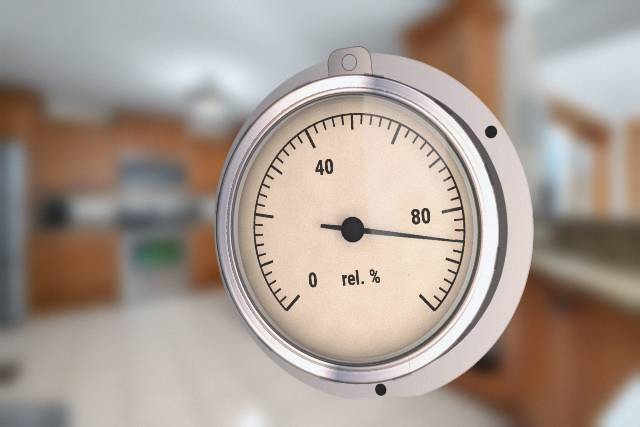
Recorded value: 86; %
